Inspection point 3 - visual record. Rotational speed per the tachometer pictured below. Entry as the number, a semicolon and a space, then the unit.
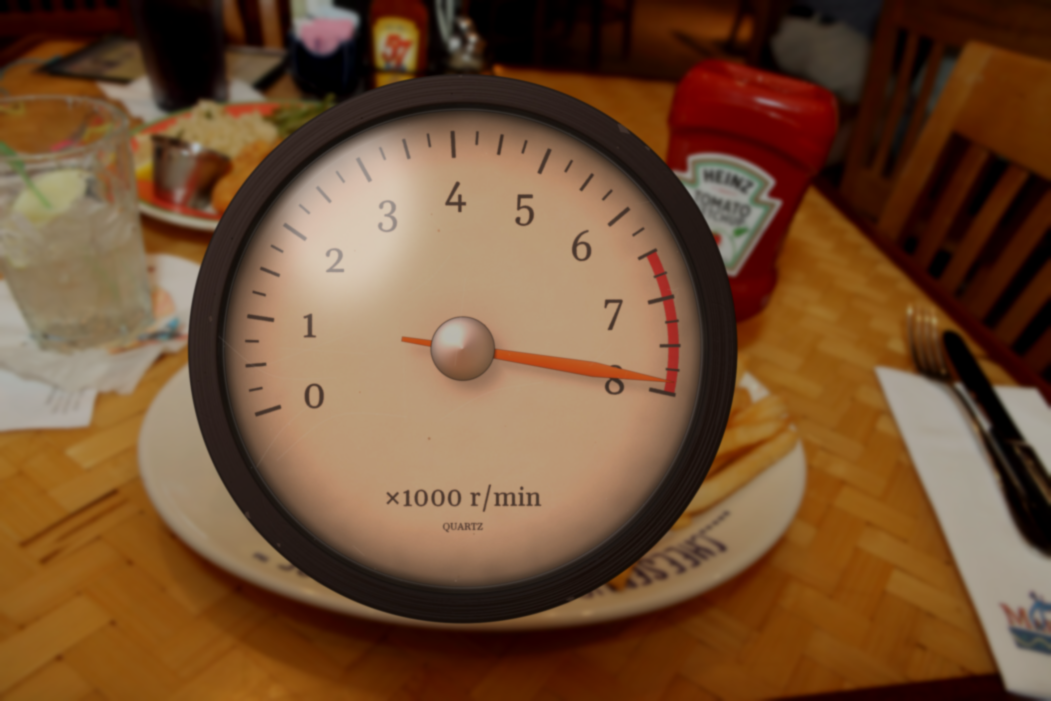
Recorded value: 7875; rpm
